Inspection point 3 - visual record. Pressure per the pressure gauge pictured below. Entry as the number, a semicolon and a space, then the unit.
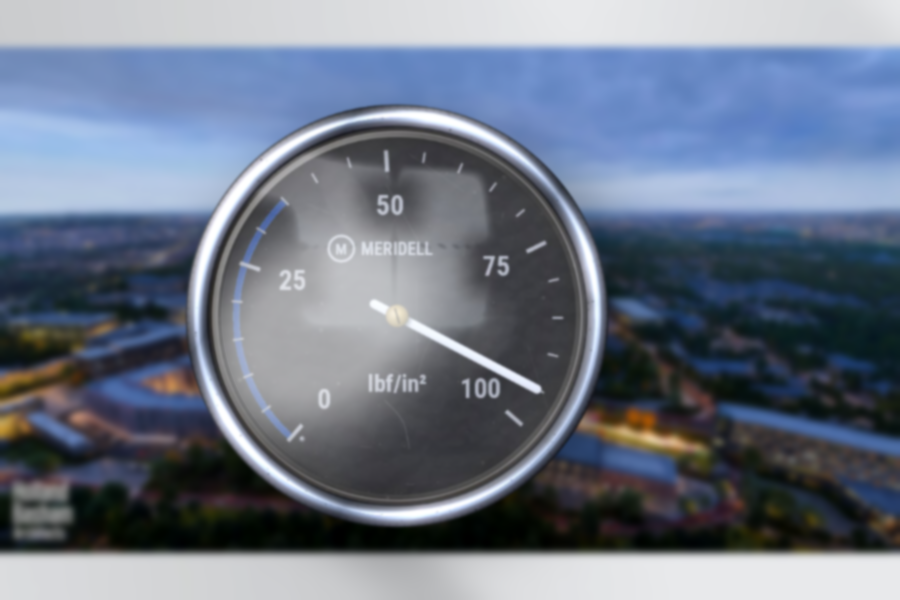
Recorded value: 95; psi
